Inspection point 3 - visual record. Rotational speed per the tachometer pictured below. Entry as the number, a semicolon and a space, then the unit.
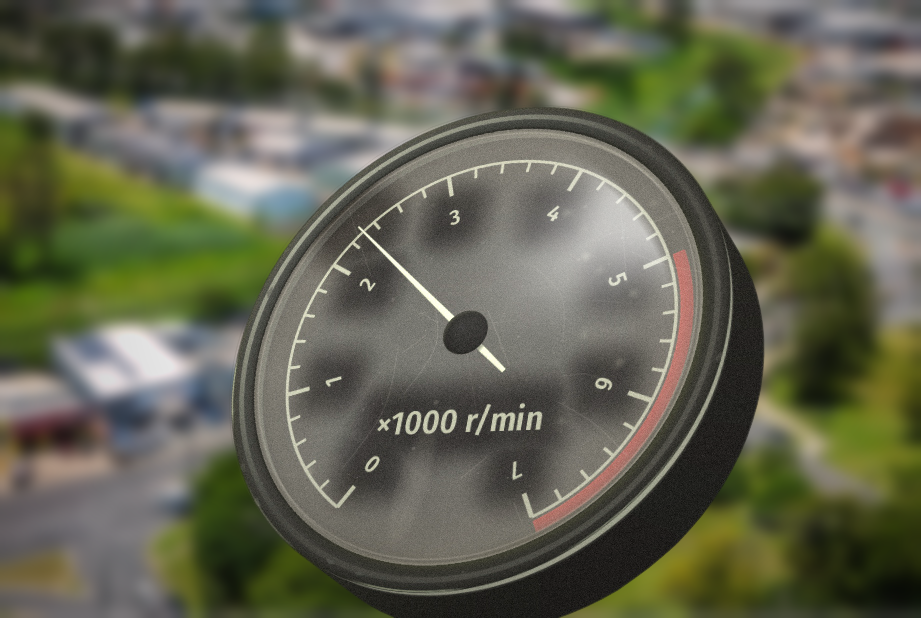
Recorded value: 2300; rpm
